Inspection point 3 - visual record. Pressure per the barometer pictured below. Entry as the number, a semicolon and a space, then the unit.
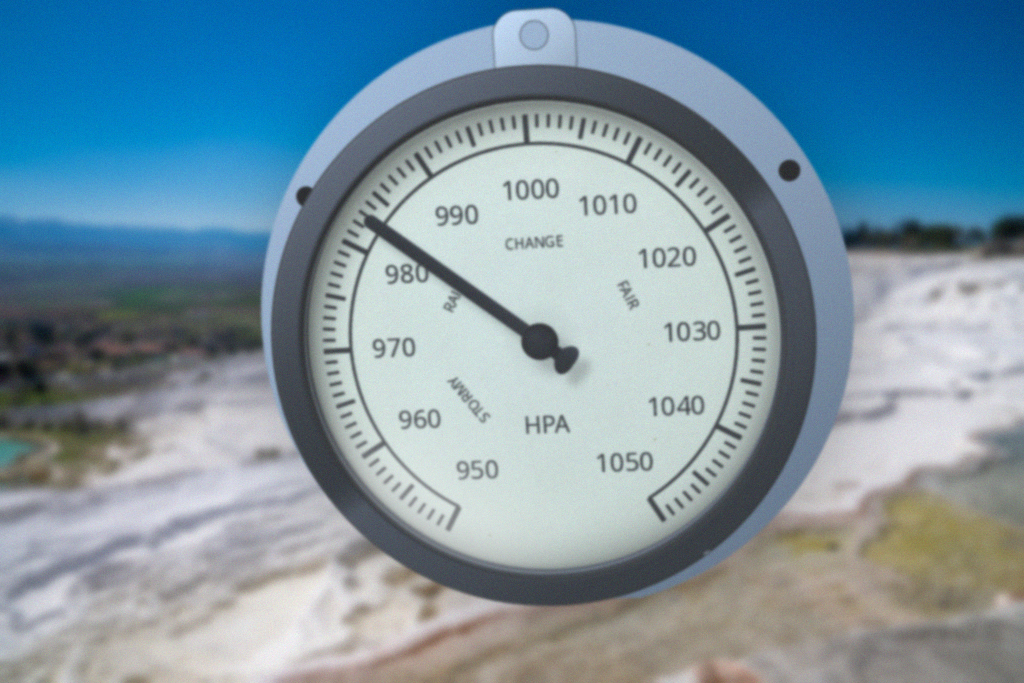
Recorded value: 983; hPa
